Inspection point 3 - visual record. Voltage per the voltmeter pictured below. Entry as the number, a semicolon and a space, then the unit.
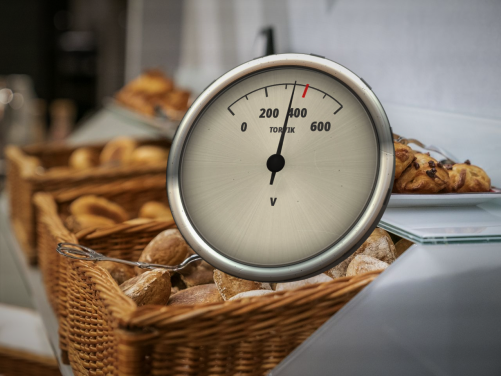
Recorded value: 350; V
